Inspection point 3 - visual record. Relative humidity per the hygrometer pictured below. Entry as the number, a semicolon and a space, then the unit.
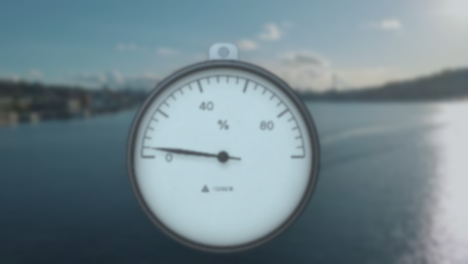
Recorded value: 4; %
